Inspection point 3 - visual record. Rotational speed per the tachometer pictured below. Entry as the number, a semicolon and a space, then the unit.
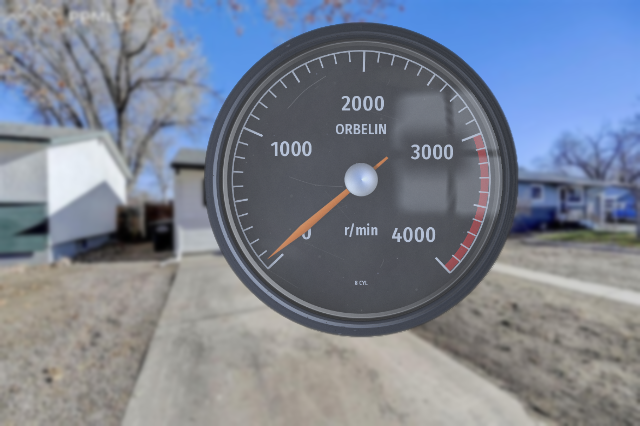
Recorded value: 50; rpm
